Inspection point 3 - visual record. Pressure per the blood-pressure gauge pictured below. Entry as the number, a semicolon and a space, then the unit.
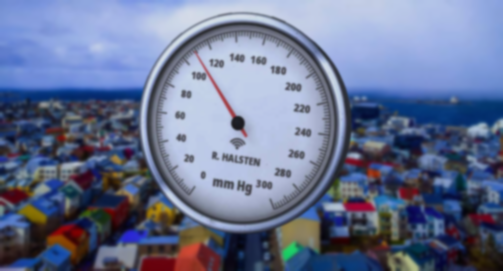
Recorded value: 110; mmHg
